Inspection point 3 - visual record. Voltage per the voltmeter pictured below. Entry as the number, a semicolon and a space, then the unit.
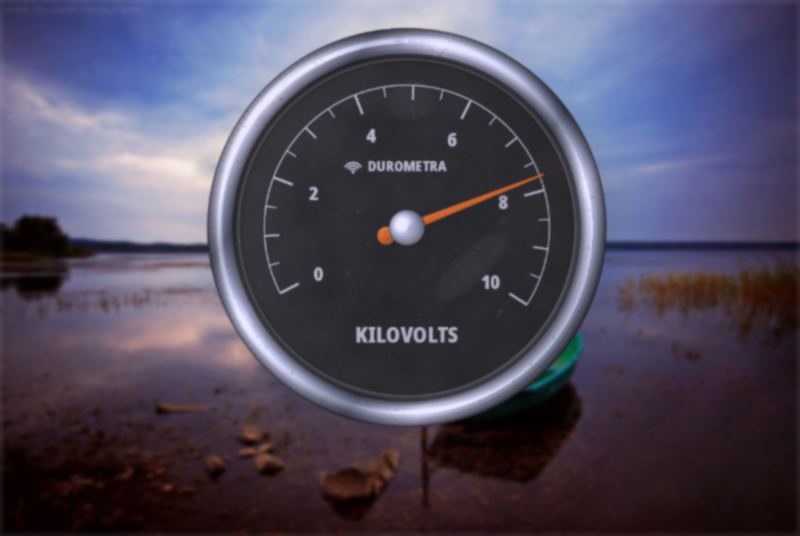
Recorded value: 7.75; kV
